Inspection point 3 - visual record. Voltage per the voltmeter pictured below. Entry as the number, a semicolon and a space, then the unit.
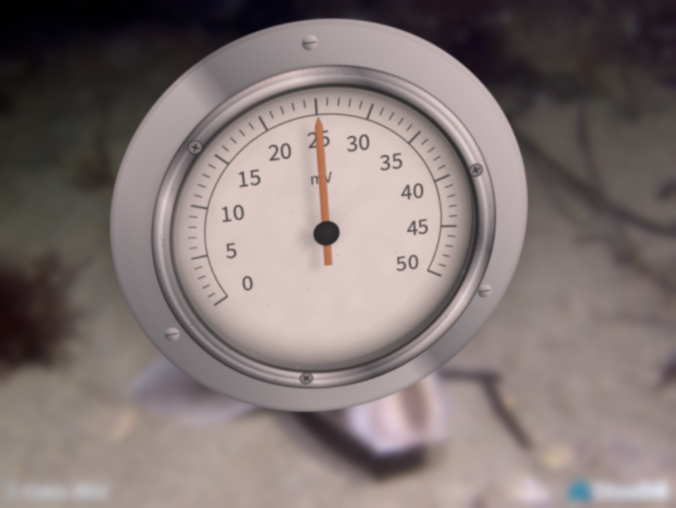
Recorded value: 25; mV
